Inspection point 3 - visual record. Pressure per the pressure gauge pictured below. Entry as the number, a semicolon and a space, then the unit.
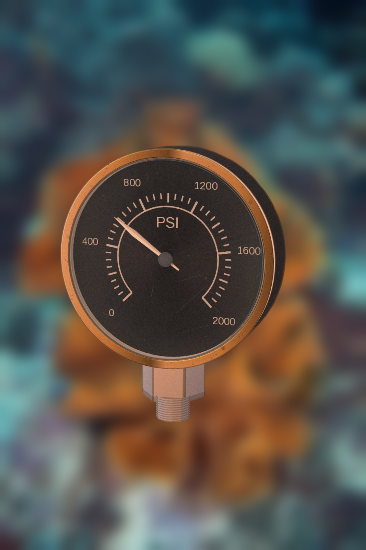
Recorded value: 600; psi
